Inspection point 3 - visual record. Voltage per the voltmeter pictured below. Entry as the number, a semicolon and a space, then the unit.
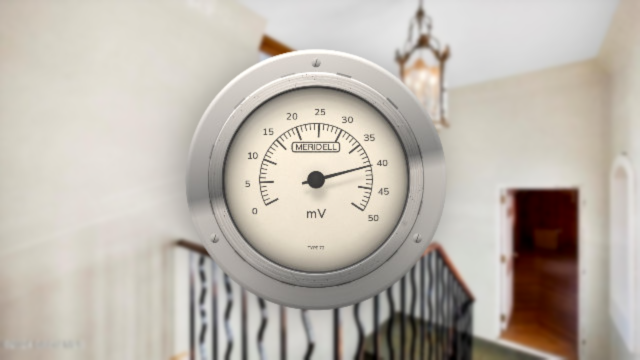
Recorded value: 40; mV
